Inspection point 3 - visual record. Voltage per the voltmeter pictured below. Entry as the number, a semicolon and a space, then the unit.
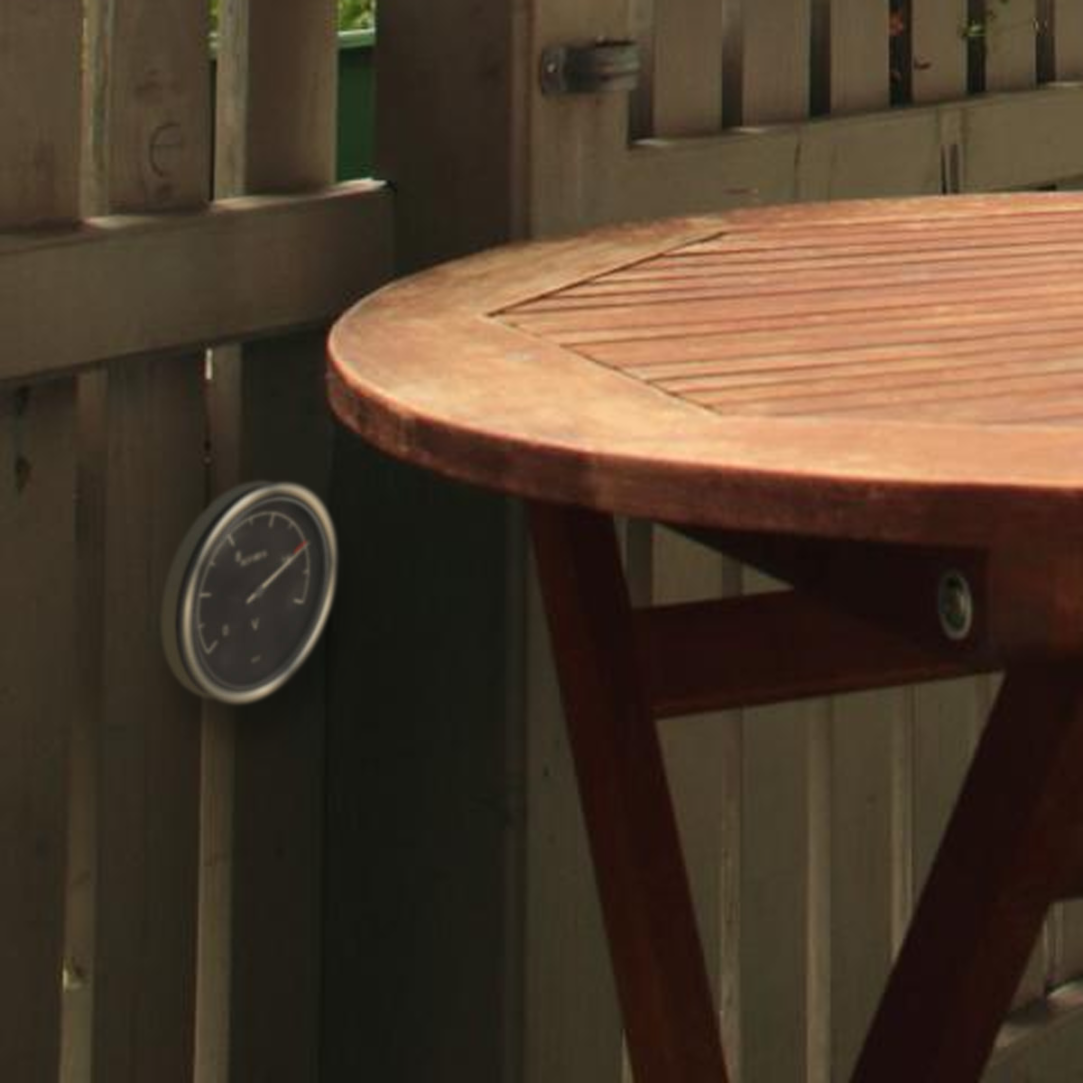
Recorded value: 16; V
